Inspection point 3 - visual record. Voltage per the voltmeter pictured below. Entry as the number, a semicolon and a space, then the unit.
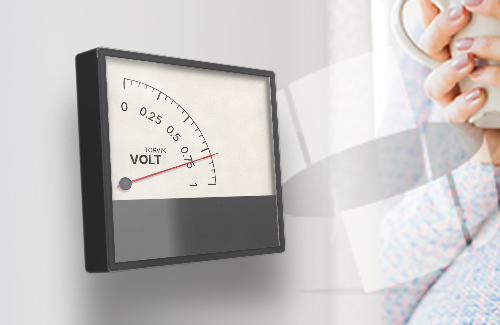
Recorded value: 0.8; V
